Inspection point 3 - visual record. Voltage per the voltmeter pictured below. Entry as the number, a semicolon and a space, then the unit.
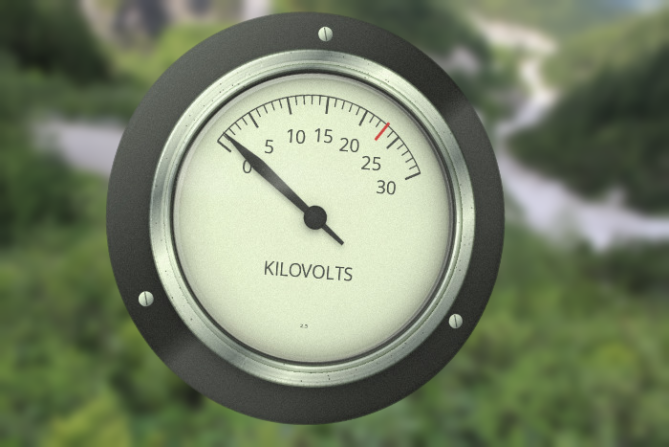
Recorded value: 1; kV
